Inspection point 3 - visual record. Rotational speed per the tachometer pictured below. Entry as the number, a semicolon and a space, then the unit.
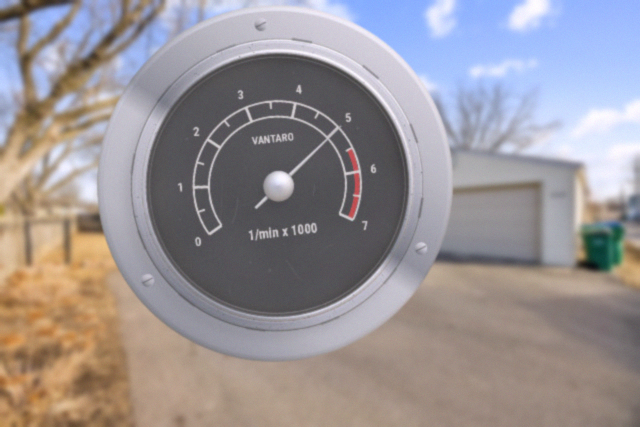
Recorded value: 5000; rpm
